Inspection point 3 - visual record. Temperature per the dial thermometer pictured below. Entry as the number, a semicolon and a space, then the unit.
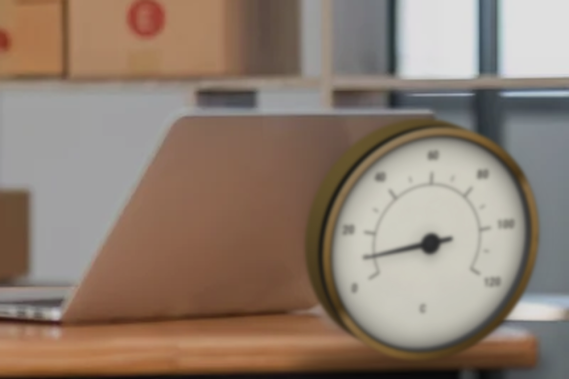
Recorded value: 10; °C
